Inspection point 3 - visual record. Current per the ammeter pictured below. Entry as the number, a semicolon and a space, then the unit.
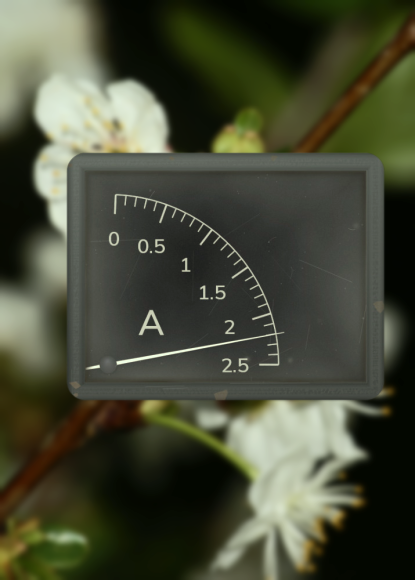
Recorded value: 2.2; A
